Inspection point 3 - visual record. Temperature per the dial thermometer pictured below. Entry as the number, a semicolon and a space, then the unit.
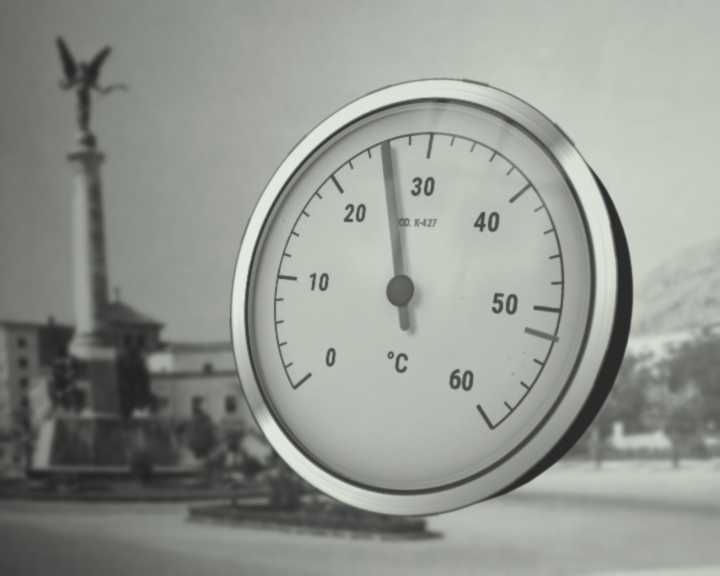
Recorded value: 26; °C
